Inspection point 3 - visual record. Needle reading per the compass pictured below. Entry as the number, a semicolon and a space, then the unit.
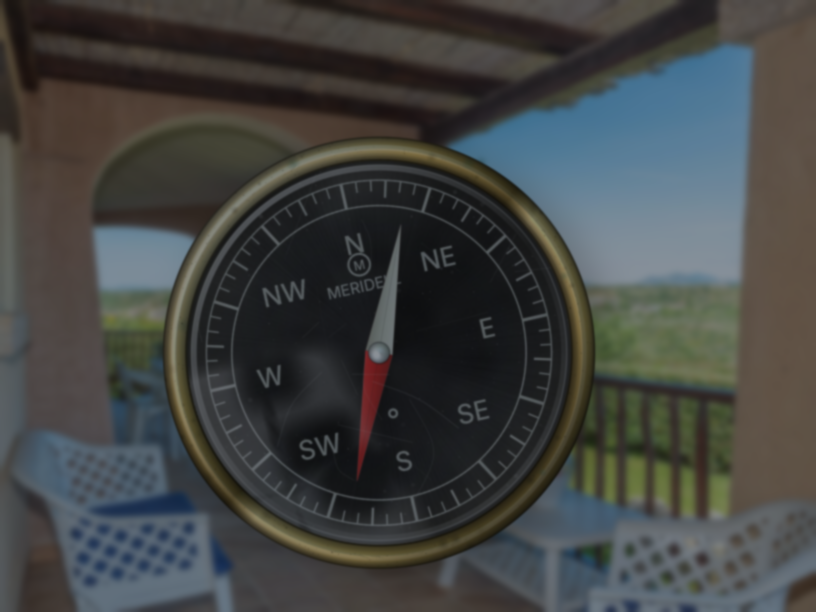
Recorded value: 202.5; °
